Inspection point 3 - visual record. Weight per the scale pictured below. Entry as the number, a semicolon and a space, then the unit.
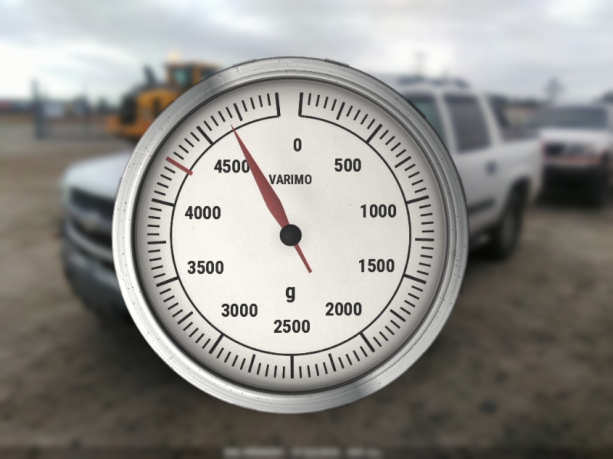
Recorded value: 4675; g
